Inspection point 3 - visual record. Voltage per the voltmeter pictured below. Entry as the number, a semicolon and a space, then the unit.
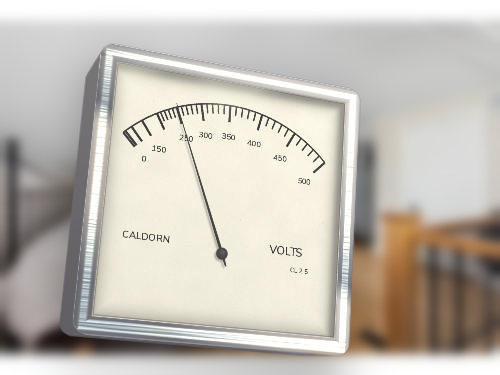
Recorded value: 250; V
